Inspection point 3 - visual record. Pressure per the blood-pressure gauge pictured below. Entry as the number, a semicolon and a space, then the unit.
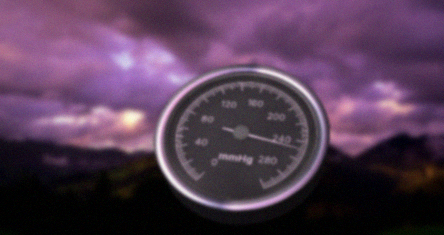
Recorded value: 250; mmHg
